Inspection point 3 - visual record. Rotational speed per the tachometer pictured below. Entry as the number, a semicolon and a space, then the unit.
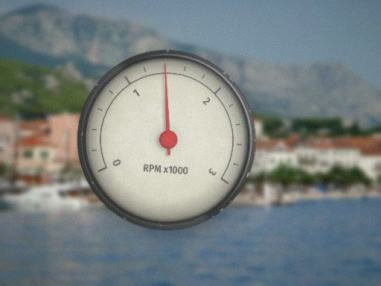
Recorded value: 1400; rpm
